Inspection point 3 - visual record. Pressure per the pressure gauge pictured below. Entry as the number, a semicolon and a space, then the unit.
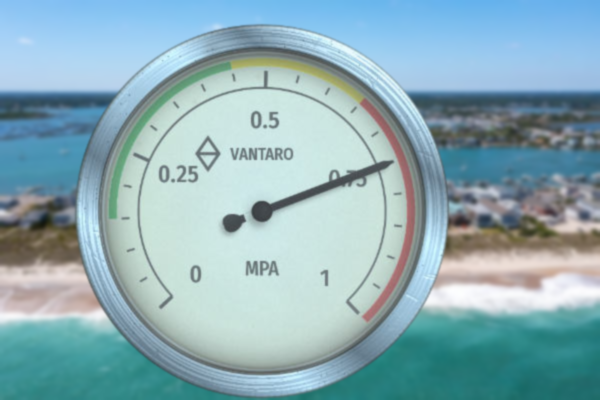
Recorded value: 0.75; MPa
